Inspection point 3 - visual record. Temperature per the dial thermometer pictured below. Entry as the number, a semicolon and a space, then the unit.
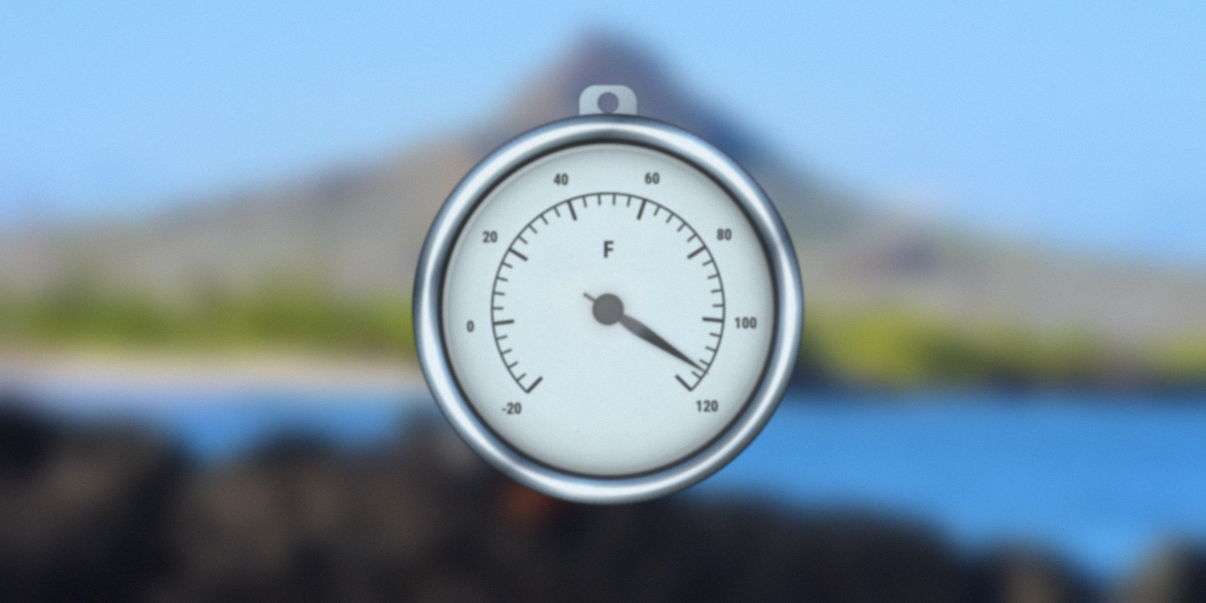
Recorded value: 114; °F
